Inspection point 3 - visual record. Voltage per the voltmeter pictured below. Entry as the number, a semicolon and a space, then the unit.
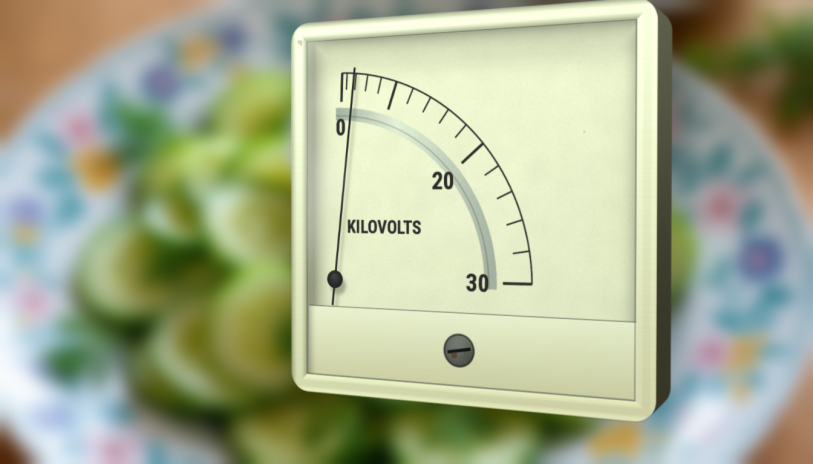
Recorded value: 4; kV
